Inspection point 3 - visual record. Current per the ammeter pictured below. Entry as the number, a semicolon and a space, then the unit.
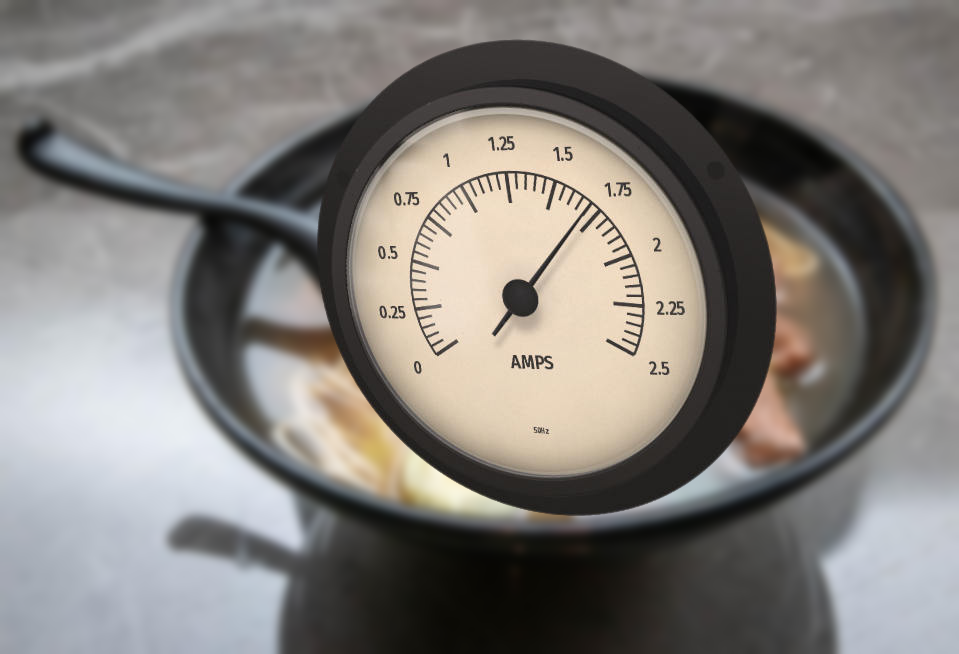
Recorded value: 1.7; A
